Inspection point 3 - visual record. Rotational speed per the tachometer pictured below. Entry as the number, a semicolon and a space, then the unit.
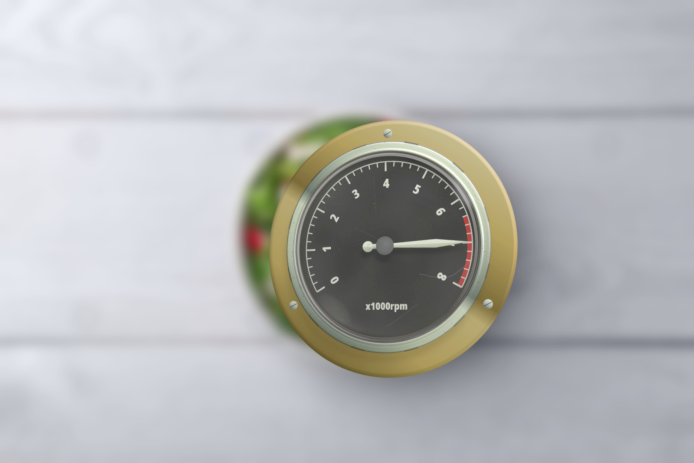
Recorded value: 7000; rpm
